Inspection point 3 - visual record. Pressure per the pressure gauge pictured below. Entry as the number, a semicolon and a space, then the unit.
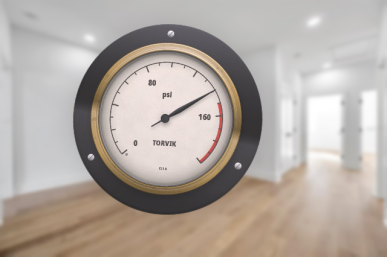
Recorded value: 140; psi
